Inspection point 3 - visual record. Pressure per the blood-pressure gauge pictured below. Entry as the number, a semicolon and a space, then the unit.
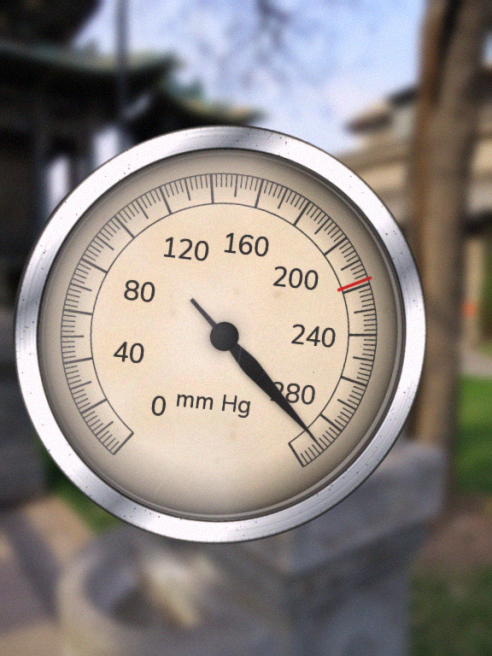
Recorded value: 290; mmHg
